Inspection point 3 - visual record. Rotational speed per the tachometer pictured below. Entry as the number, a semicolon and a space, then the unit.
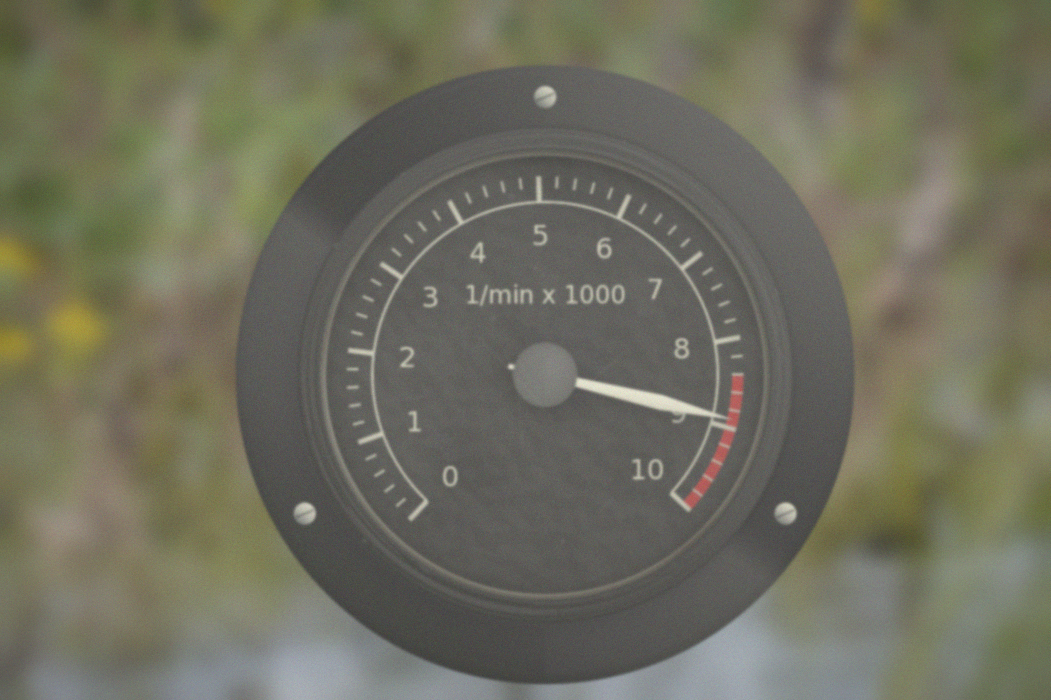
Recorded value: 8900; rpm
